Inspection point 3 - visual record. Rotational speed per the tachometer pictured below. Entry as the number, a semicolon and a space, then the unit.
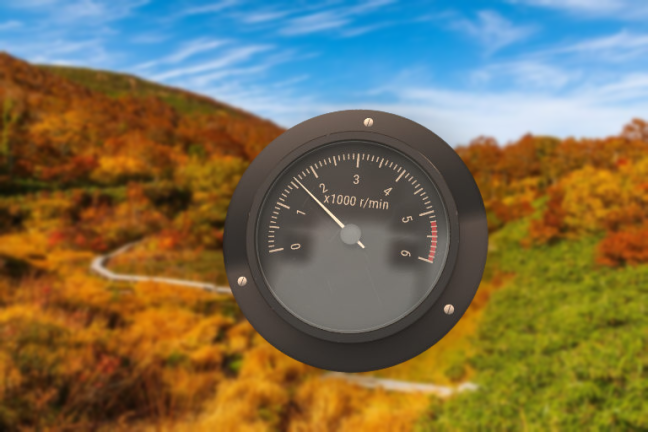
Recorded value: 1600; rpm
